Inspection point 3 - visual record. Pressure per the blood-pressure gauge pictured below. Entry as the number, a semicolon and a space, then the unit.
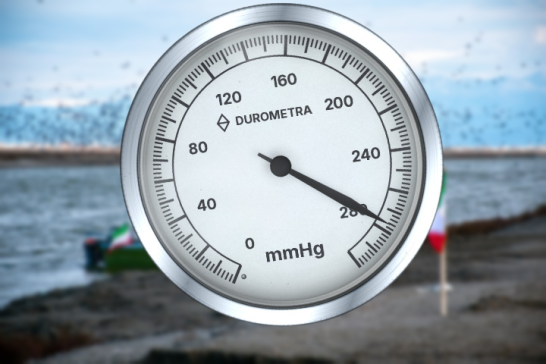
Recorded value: 276; mmHg
